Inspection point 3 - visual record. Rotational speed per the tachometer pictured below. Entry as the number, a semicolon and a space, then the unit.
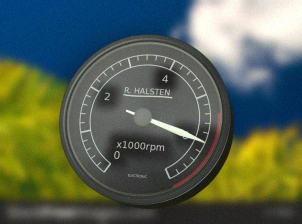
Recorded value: 6000; rpm
